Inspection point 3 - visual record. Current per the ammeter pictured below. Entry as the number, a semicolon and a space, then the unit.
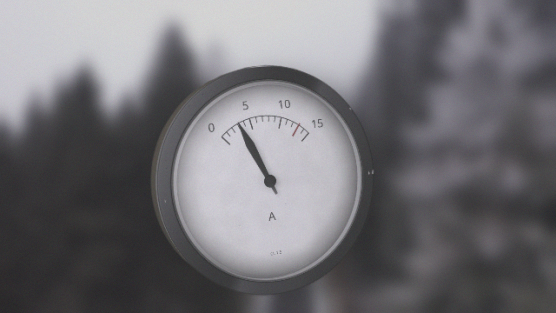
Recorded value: 3; A
